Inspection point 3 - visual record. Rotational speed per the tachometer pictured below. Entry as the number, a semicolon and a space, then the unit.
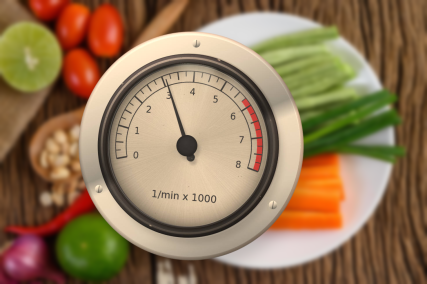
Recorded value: 3125; rpm
